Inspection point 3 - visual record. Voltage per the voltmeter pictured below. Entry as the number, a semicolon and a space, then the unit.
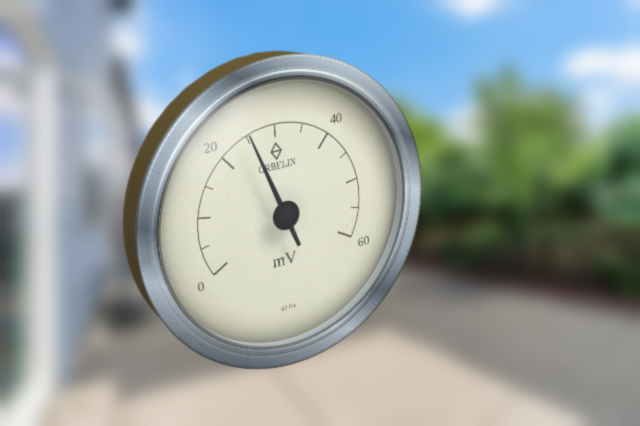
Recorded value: 25; mV
